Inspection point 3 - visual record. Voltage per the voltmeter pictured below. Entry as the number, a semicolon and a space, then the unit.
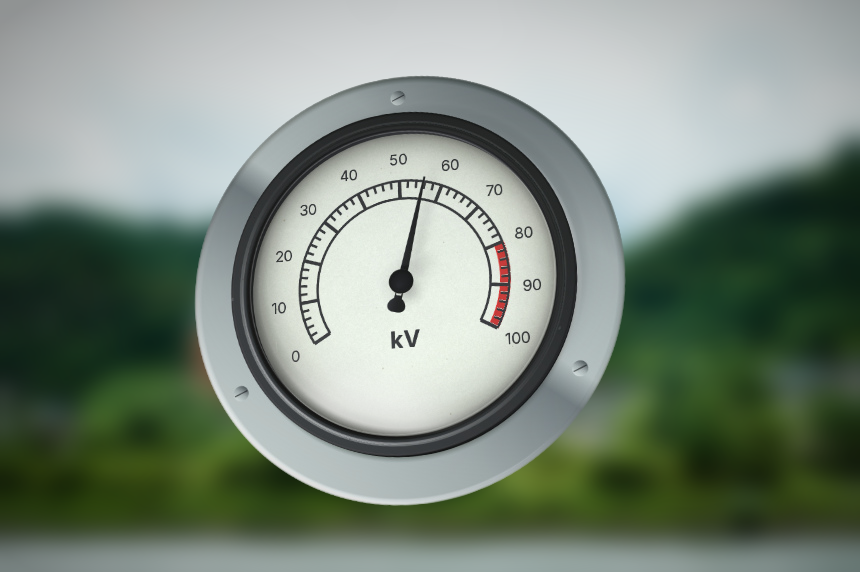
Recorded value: 56; kV
